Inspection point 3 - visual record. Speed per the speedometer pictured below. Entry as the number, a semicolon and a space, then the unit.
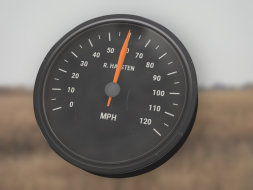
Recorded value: 60; mph
